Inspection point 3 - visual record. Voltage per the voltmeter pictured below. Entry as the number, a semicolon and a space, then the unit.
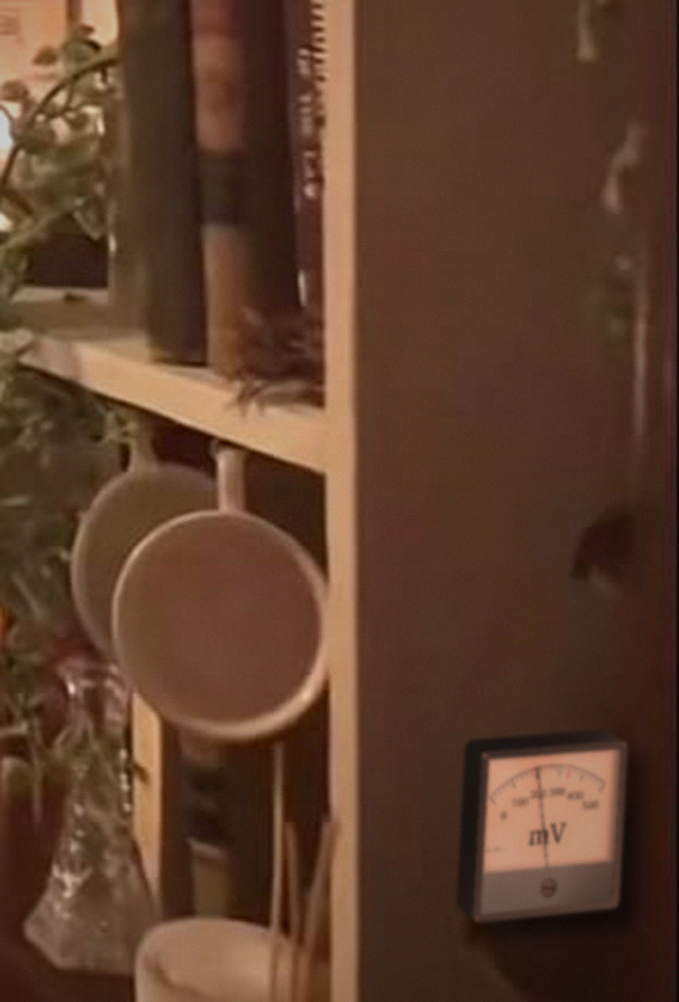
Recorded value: 200; mV
